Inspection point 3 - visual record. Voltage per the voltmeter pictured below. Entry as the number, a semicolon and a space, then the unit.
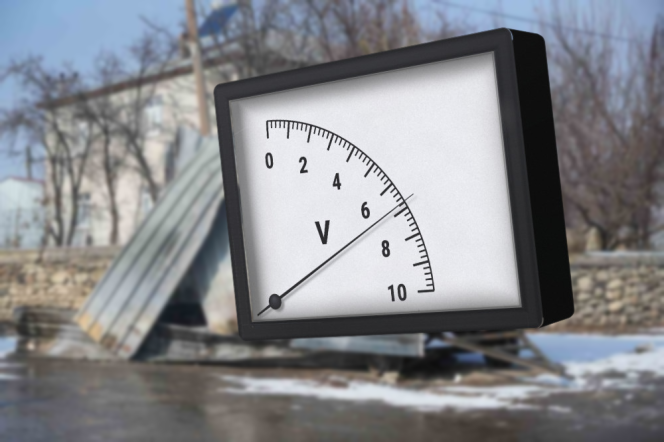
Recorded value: 6.8; V
